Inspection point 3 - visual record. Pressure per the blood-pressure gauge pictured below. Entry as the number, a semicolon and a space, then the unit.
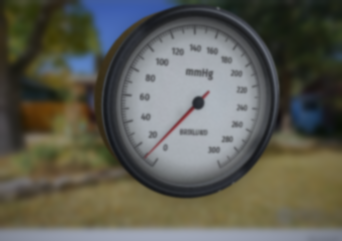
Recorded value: 10; mmHg
